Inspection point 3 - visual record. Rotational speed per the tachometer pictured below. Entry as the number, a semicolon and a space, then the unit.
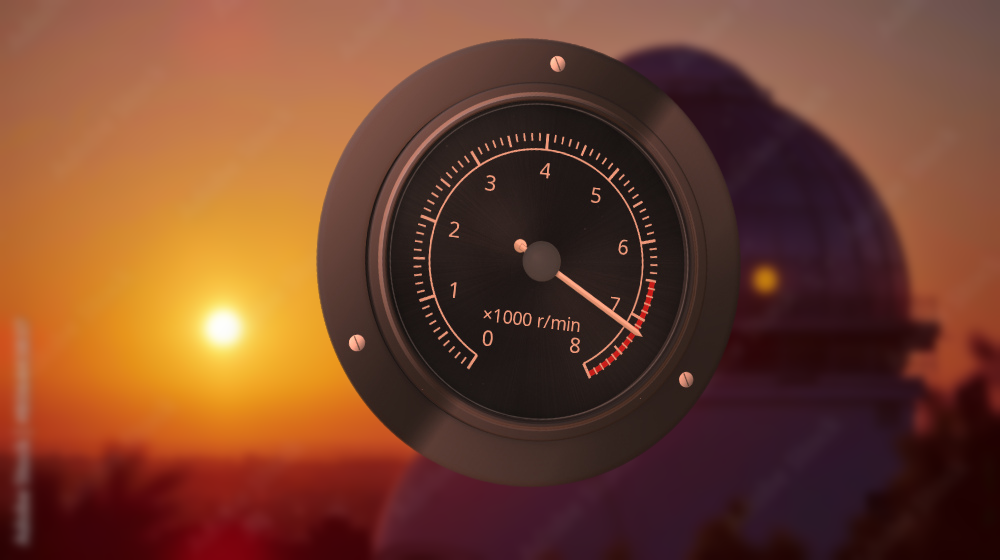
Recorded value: 7200; rpm
